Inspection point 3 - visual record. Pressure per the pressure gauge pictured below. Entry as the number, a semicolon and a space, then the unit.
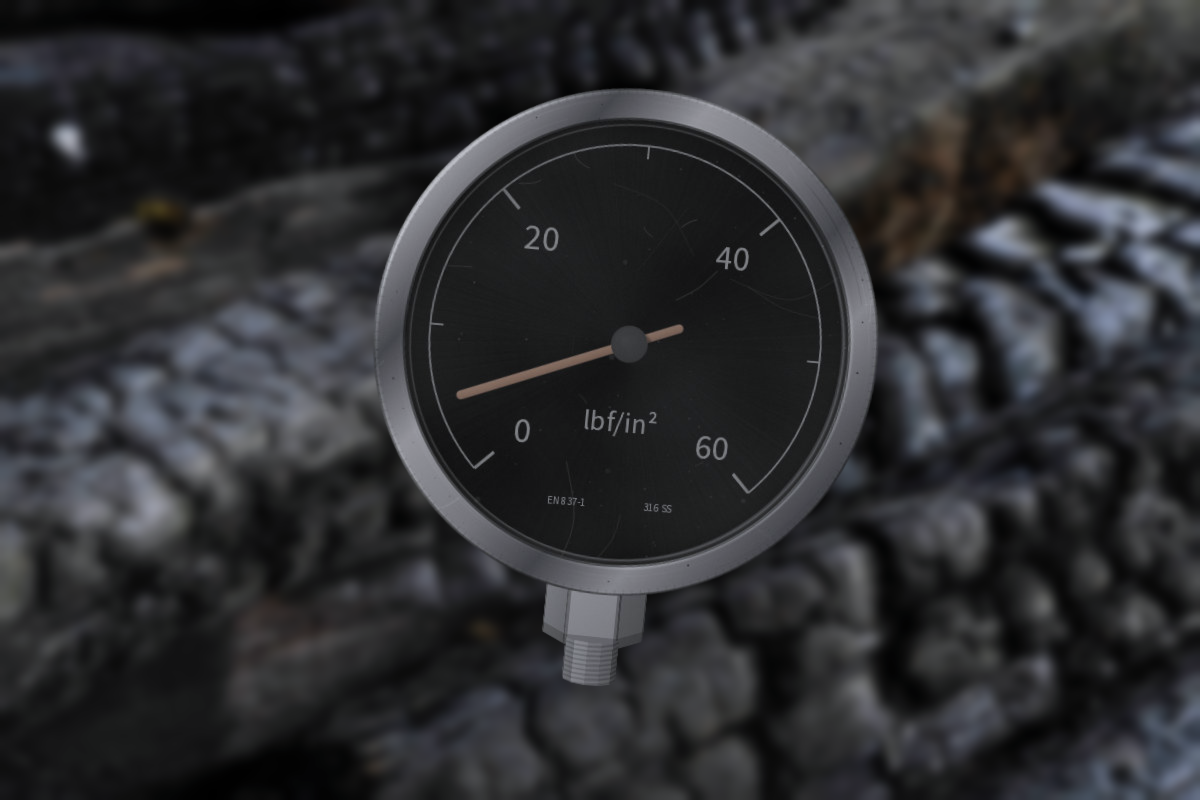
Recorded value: 5; psi
